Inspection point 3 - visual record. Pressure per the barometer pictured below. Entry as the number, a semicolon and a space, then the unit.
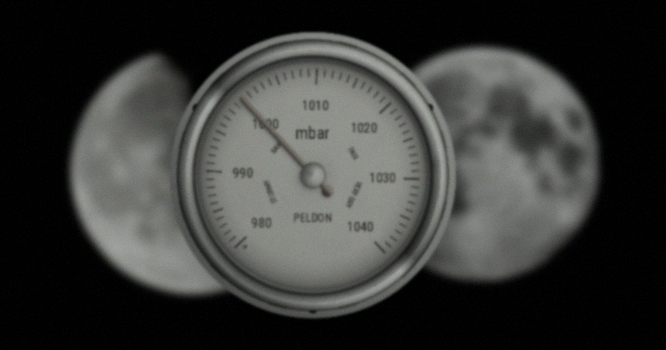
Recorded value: 1000; mbar
